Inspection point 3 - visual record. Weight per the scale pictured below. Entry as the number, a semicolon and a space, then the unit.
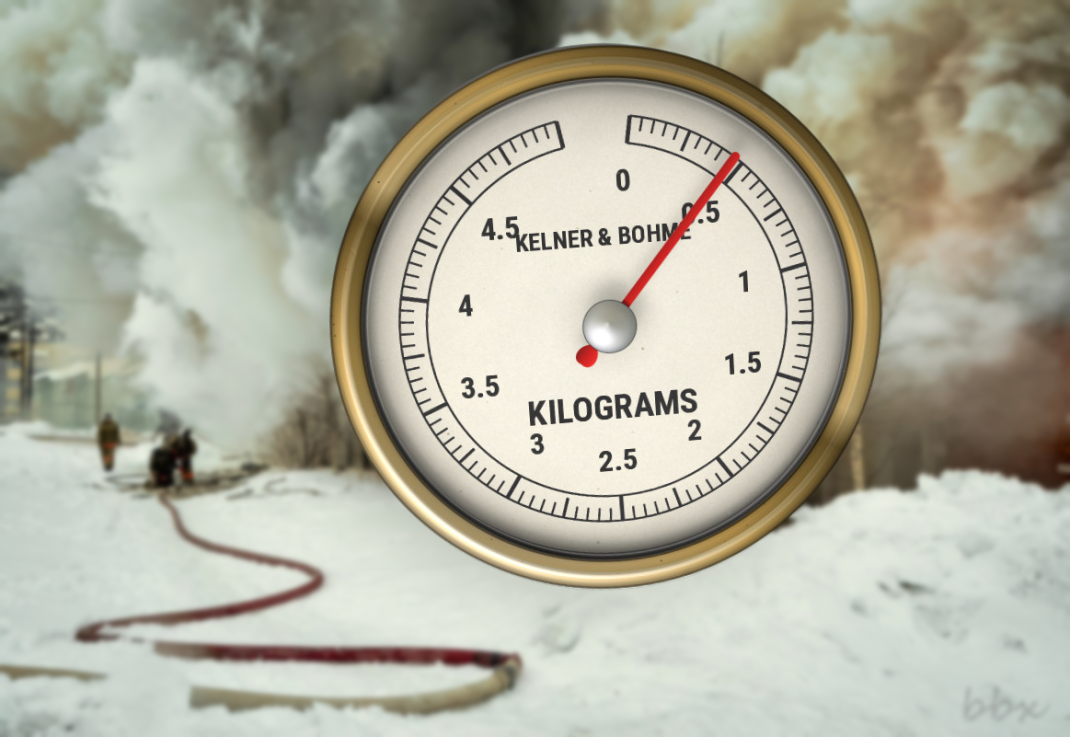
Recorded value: 0.45; kg
